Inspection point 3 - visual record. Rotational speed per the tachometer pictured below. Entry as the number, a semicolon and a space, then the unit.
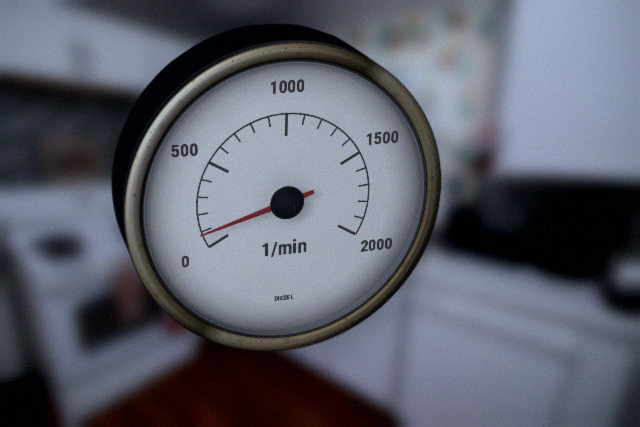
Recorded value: 100; rpm
